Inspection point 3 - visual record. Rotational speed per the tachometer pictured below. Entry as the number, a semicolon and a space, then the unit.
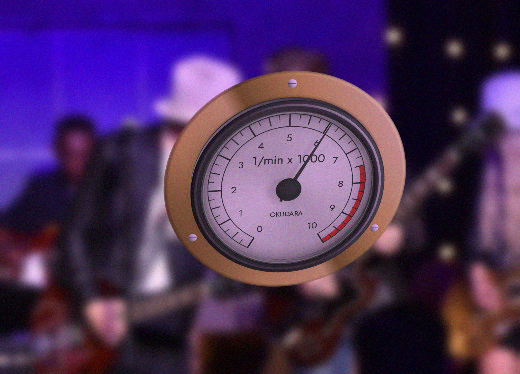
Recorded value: 6000; rpm
